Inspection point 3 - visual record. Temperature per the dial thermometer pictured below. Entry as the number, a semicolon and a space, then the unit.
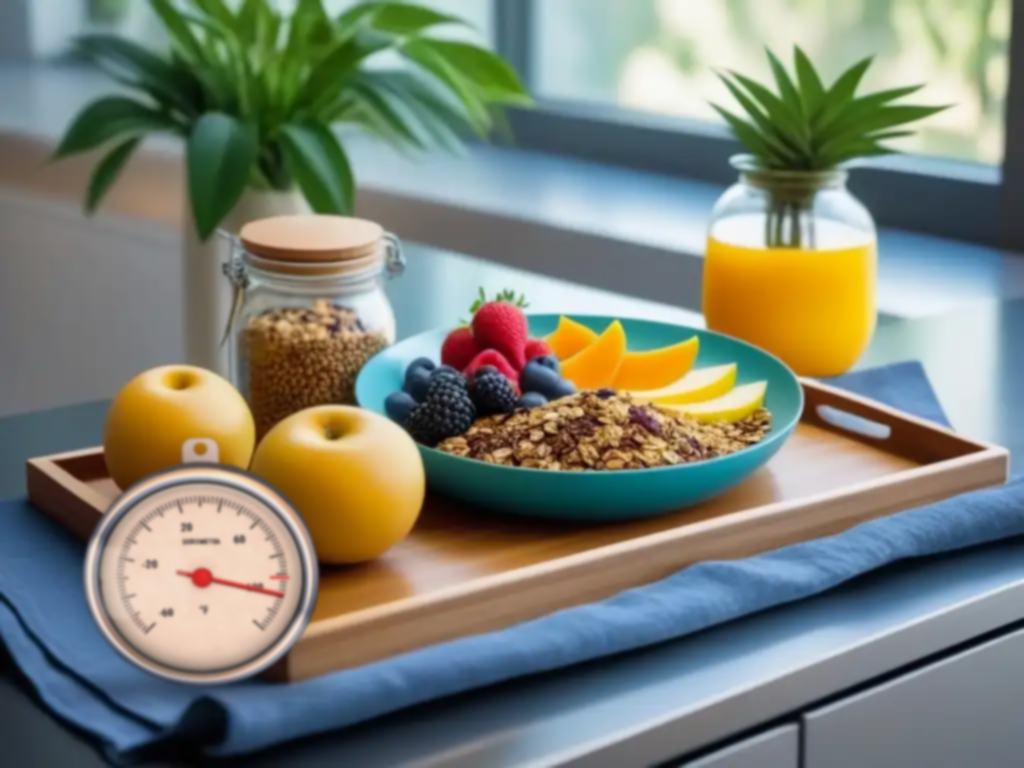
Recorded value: 100; °F
